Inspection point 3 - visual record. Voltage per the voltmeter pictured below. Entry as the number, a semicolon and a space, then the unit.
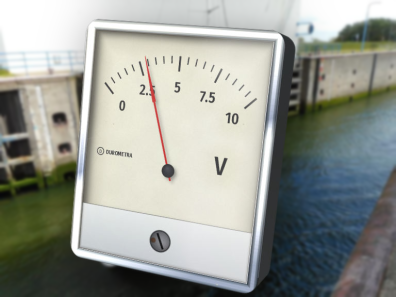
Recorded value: 3; V
